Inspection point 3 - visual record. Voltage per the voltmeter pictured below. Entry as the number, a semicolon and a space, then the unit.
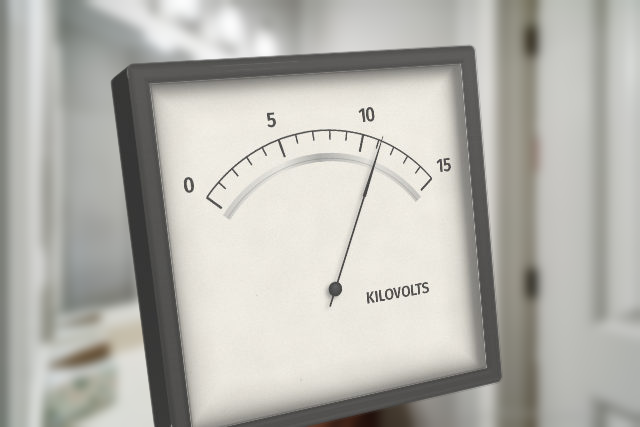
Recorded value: 11; kV
